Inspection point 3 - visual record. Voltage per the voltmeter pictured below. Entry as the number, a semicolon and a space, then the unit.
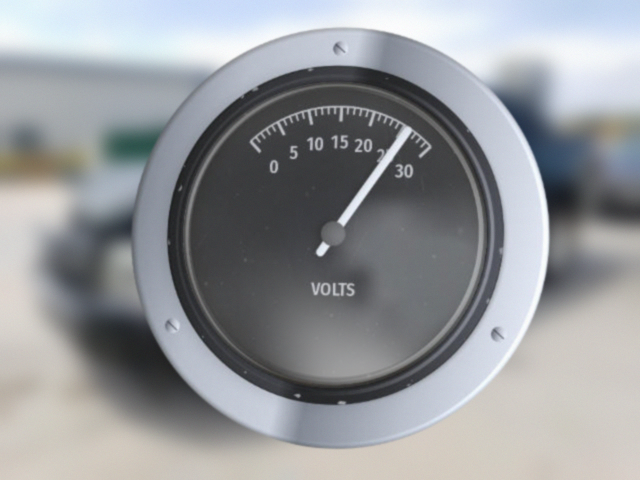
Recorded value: 26; V
